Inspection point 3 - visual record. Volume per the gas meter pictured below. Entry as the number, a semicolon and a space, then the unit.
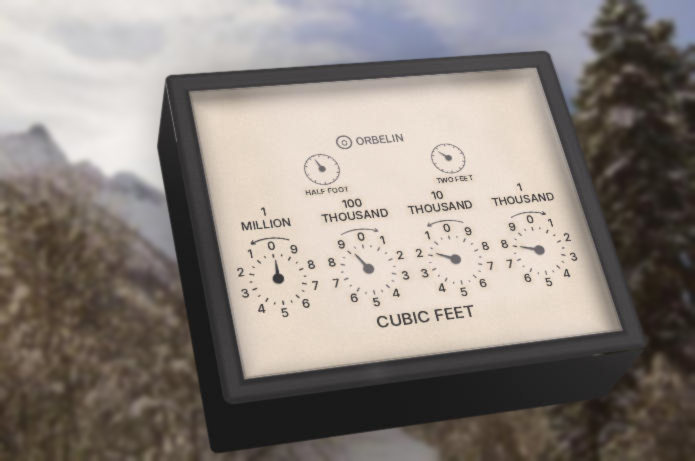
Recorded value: 991800; ft³
